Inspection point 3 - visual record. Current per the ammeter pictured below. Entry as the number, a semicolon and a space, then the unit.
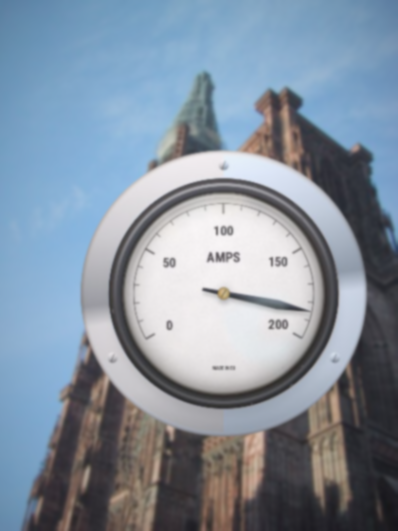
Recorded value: 185; A
